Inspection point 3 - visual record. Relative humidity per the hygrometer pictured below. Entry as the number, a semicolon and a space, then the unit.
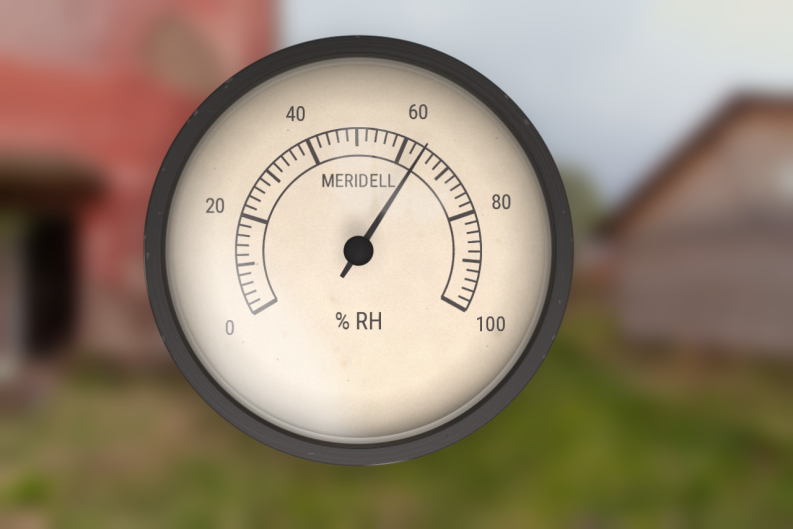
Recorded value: 64; %
